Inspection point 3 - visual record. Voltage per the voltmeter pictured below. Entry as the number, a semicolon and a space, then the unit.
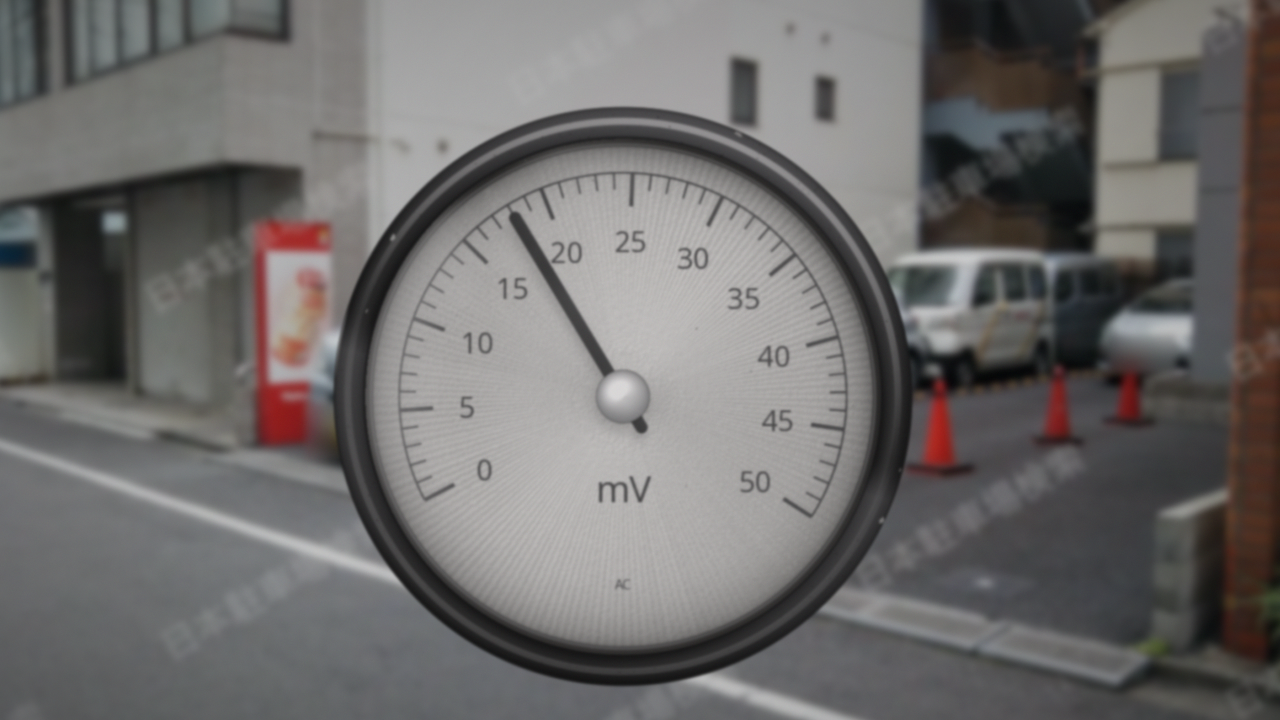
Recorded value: 18; mV
